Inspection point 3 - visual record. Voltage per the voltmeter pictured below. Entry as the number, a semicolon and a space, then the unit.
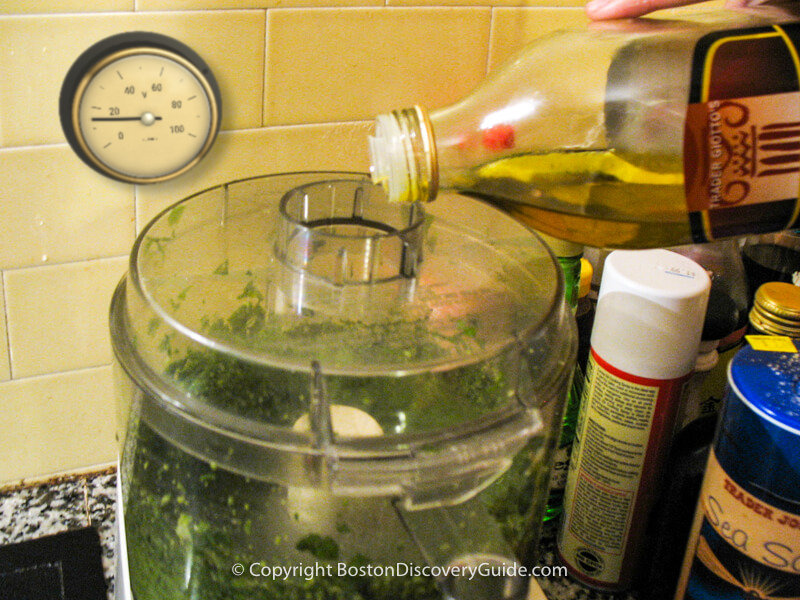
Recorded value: 15; V
